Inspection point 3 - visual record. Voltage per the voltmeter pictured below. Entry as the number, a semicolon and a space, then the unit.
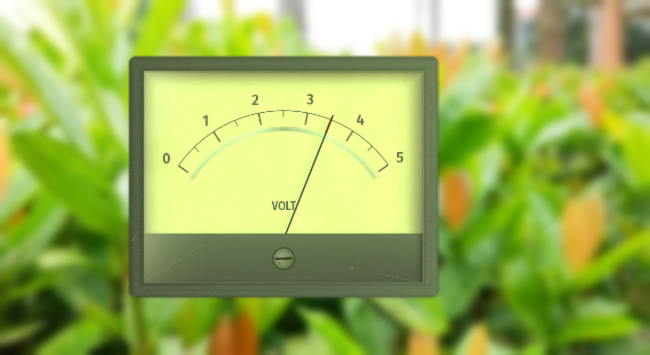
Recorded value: 3.5; V
